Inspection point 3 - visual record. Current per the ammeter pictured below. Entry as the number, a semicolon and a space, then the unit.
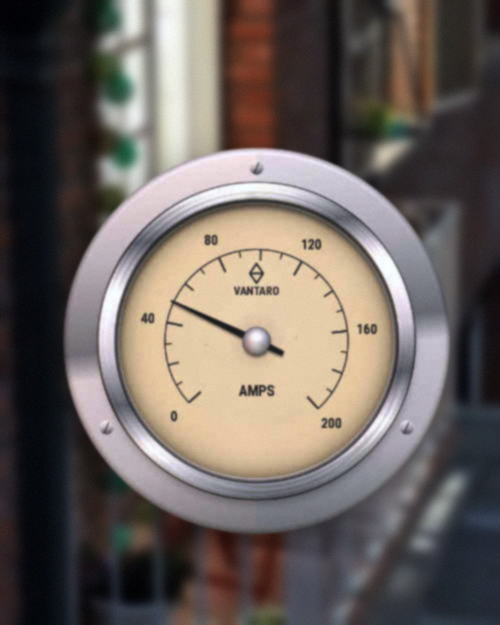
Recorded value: 50; A
